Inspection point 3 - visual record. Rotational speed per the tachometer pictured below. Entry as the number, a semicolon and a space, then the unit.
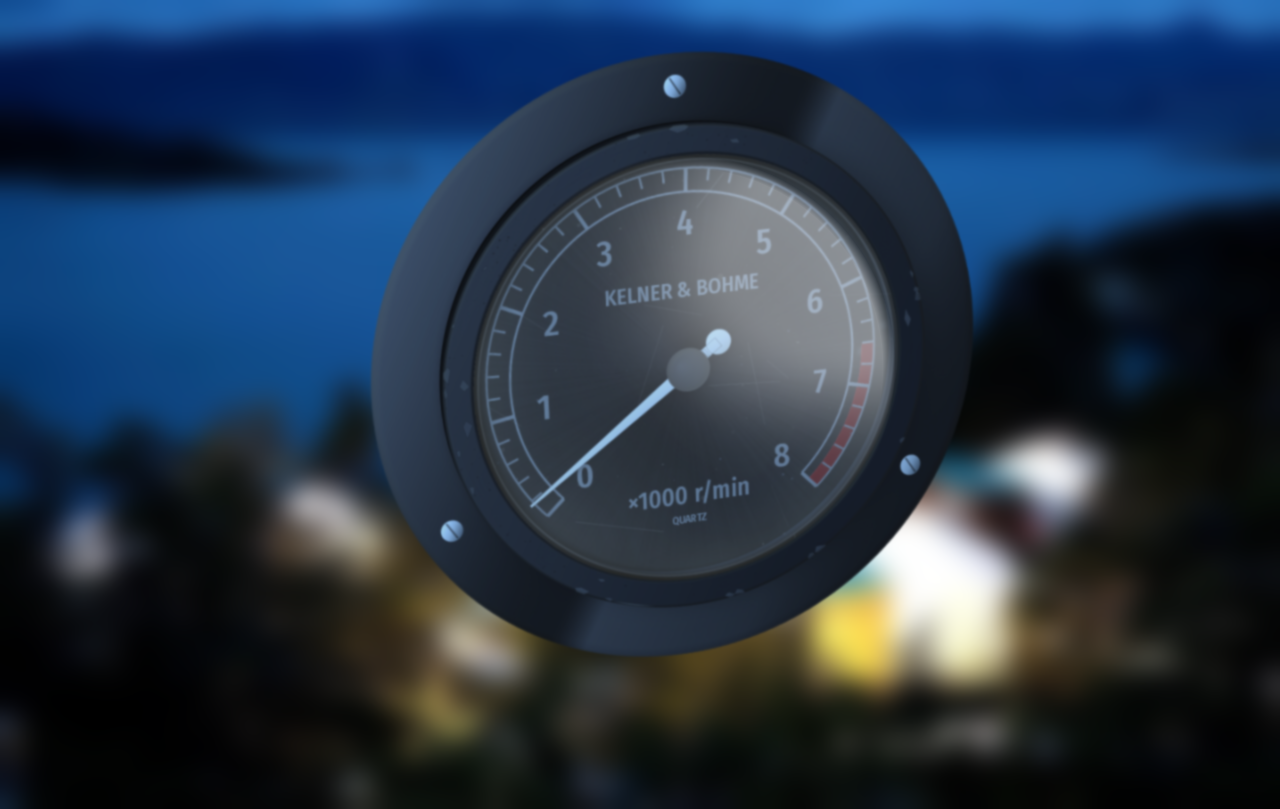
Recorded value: 200; rpm
